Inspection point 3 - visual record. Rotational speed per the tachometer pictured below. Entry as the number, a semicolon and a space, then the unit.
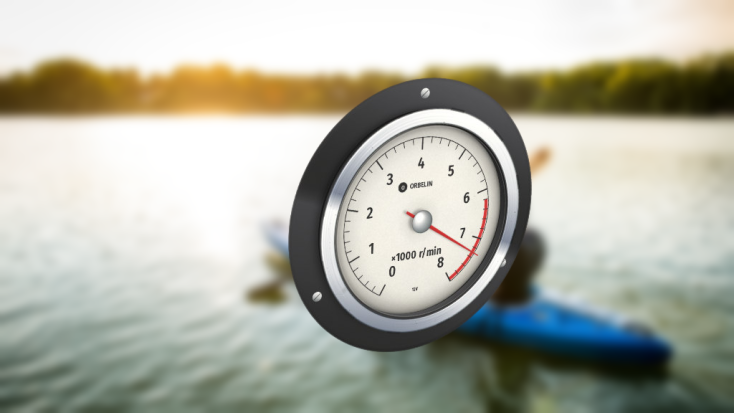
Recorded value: 7300; rpm
